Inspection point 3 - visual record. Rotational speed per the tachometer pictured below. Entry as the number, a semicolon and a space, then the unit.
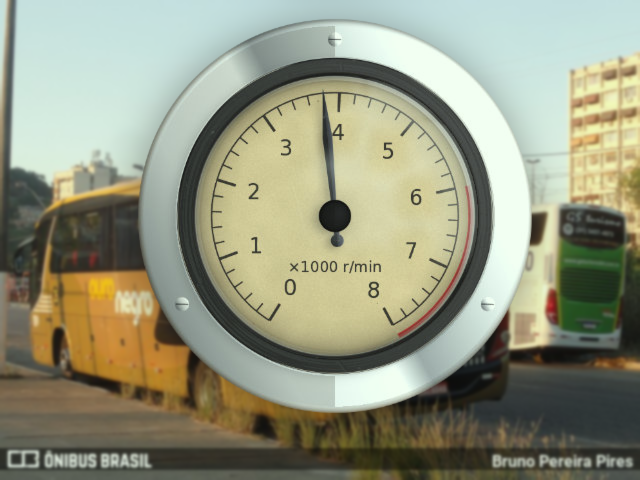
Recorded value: 3800; rpm
